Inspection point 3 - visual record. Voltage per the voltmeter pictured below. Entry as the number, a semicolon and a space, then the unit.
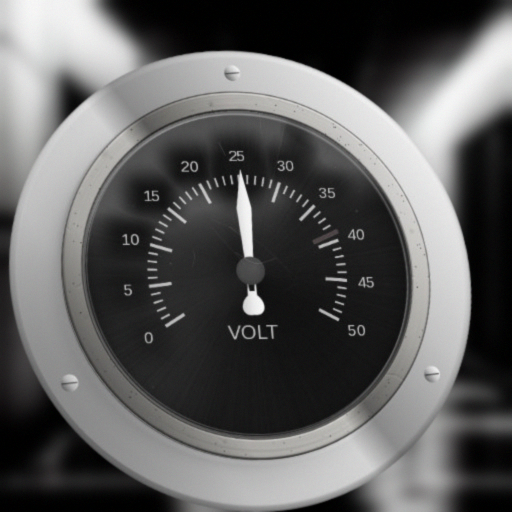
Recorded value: 25; V
